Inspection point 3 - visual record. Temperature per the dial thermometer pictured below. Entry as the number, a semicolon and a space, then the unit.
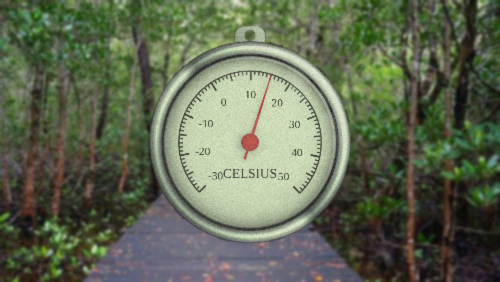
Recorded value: 15; °C
